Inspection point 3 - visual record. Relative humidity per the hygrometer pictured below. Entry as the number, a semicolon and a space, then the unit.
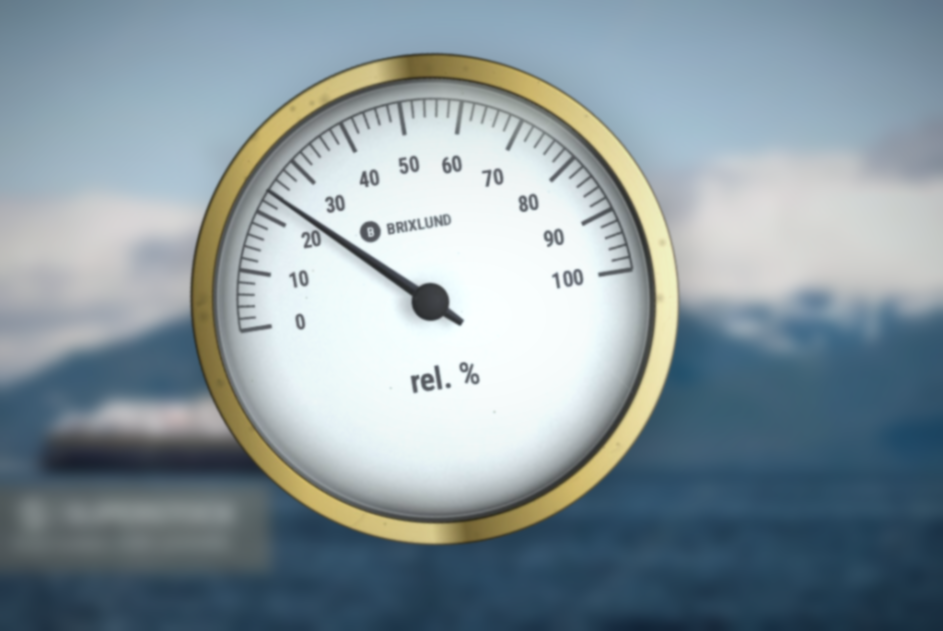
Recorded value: 24; %
